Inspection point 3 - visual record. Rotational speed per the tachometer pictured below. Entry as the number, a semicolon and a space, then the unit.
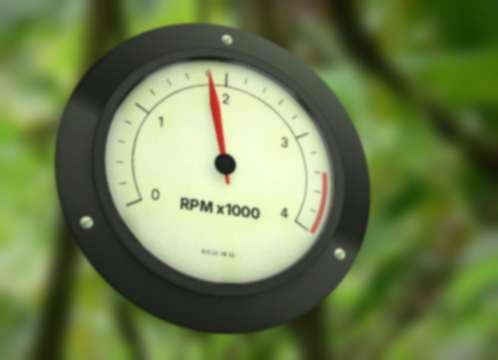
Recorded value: 1800; rpm
